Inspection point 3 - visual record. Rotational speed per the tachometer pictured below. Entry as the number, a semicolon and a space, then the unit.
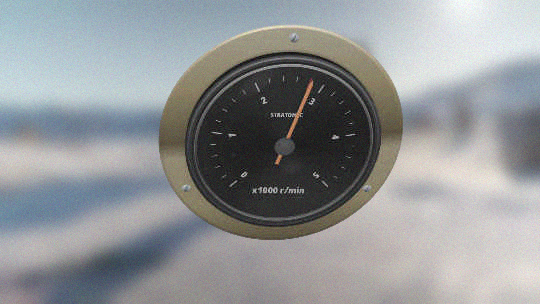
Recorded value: 2800; rpm
